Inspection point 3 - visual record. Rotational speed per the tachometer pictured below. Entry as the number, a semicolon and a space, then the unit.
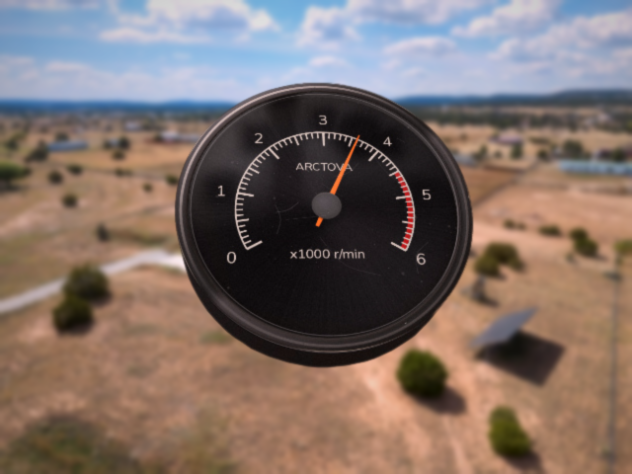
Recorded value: 3600; rpm
